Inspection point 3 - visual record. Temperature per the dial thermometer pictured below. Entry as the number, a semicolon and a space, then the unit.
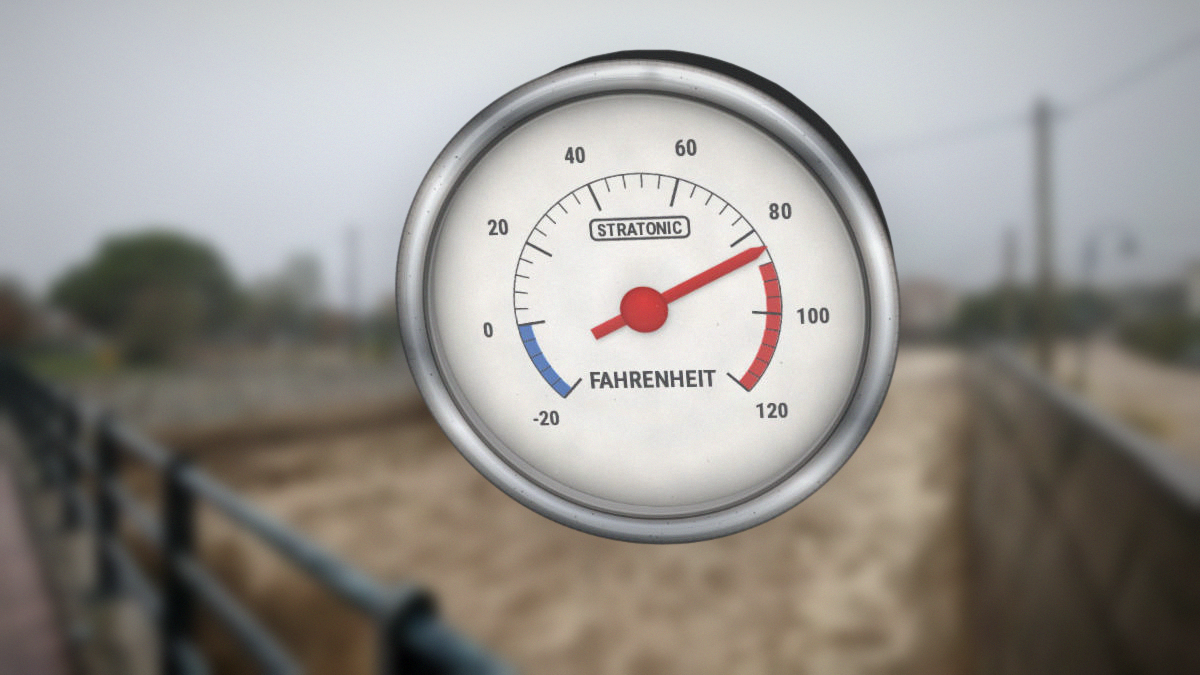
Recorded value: 84; °F
